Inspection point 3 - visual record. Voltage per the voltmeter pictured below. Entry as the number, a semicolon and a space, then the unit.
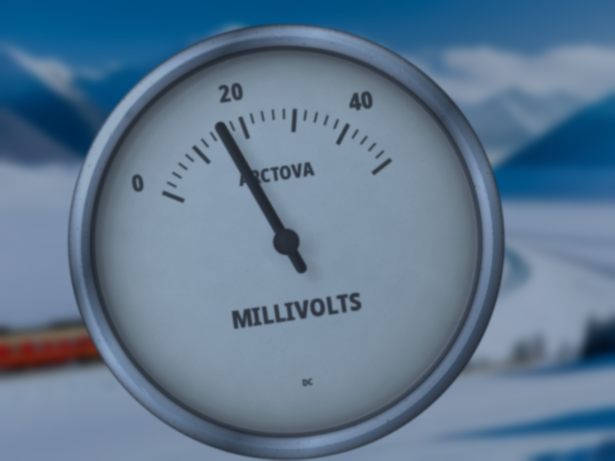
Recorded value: 16; mV
